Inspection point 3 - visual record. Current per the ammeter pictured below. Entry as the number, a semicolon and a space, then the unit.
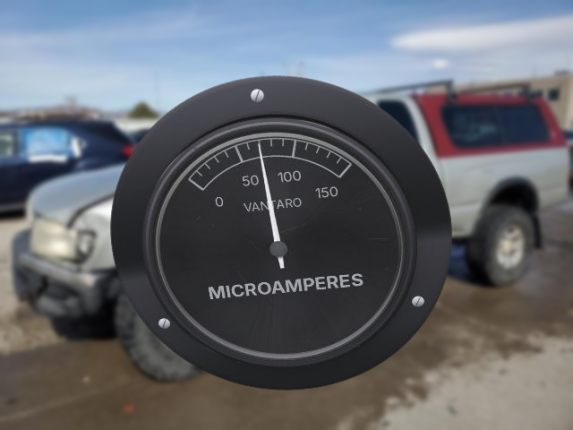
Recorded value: 70; µA
